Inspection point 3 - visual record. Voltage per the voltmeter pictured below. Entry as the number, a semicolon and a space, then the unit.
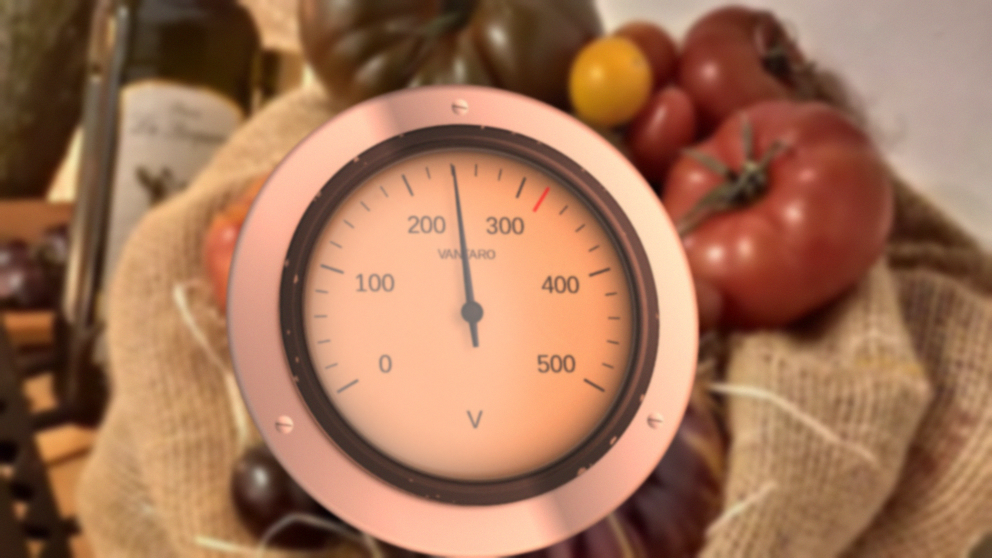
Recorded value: 240; V
